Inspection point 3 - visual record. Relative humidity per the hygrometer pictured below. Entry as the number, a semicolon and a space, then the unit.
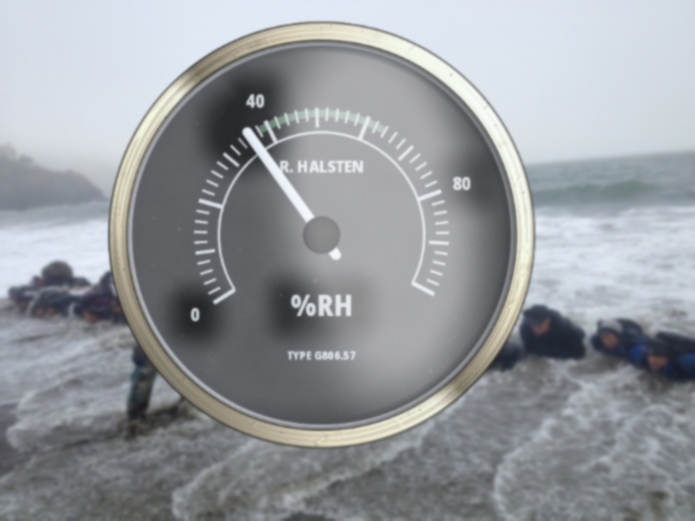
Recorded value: 36; %
